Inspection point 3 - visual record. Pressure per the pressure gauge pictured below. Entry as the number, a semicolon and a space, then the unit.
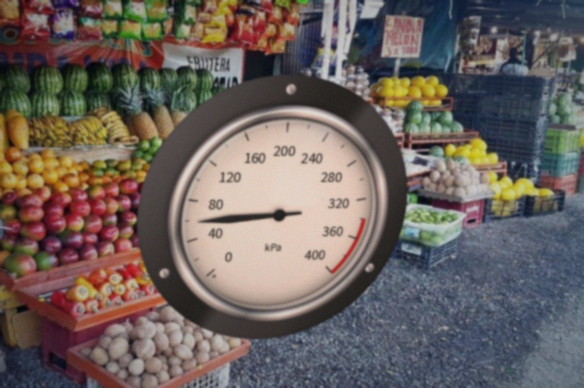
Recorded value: 60; kPa
